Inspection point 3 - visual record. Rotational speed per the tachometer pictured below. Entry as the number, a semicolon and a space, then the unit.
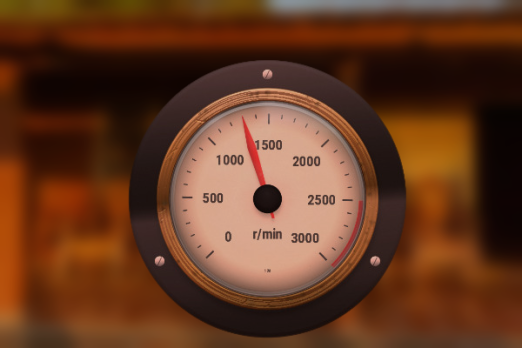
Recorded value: 1300; rpm
